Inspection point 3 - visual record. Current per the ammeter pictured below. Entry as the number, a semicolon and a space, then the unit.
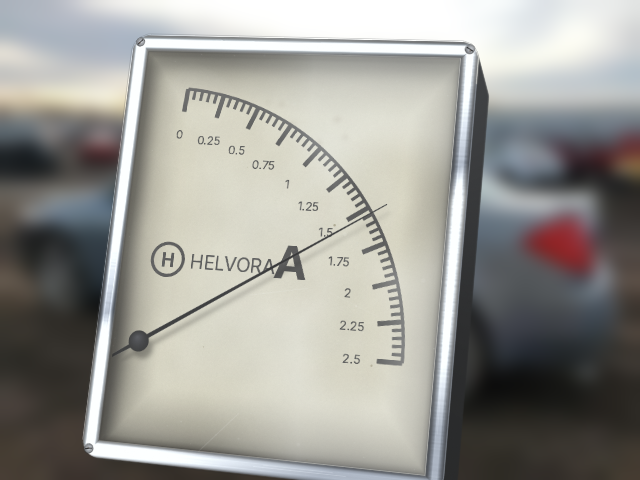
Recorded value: 1.55; A
